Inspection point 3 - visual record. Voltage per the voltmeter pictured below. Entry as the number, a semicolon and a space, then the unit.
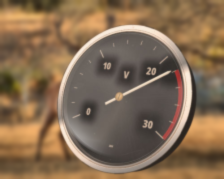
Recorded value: 22; V
